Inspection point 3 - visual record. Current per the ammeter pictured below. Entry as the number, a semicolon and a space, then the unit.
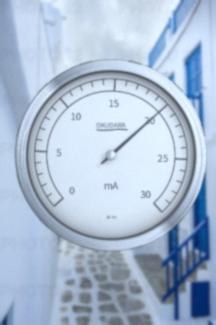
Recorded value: 20; mA
